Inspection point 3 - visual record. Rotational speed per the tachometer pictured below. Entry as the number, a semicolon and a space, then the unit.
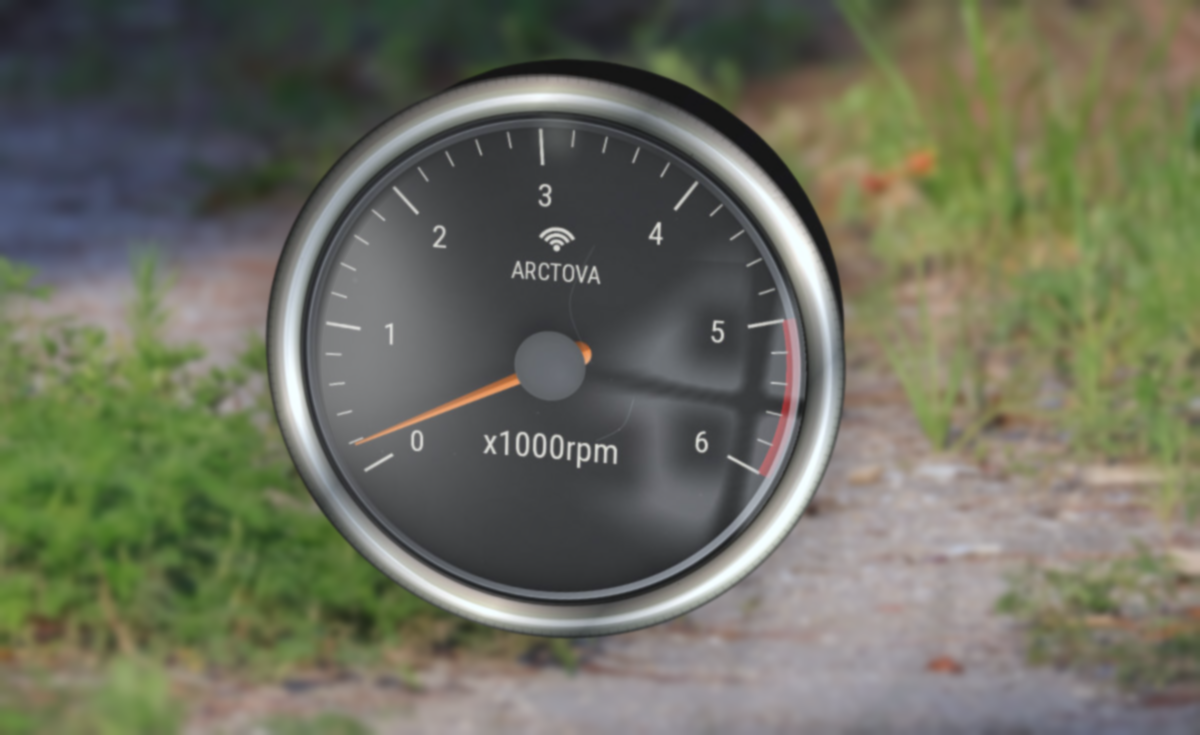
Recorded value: 200; rpm
